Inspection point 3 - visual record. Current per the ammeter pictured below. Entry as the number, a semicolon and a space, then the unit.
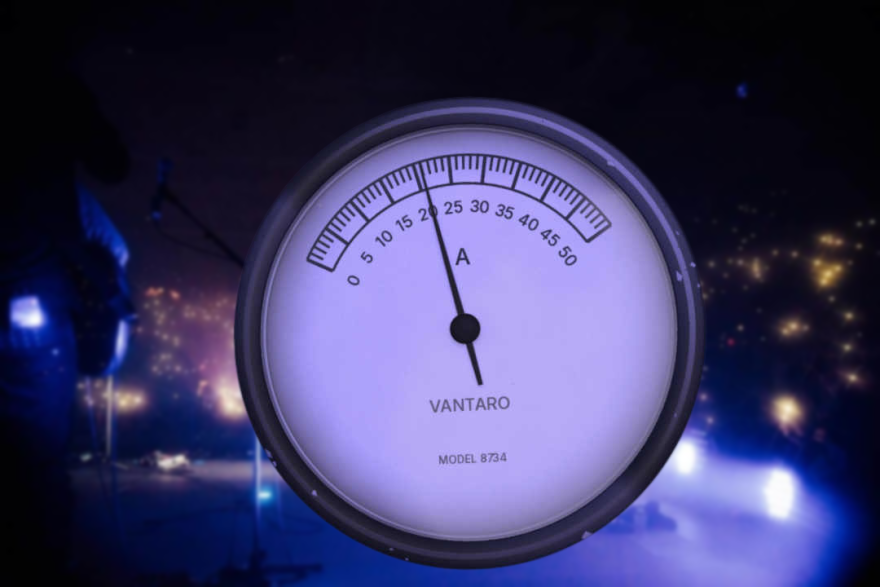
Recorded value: 21; A
